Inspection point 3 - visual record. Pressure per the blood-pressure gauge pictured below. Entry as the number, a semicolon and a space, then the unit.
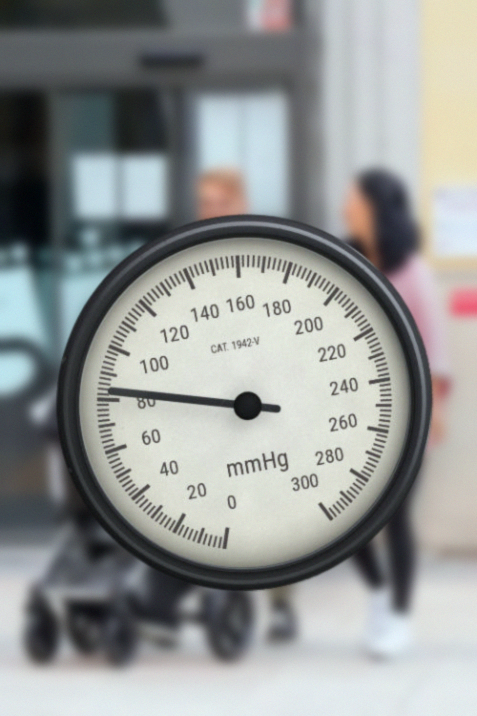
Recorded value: 84; mmHg
